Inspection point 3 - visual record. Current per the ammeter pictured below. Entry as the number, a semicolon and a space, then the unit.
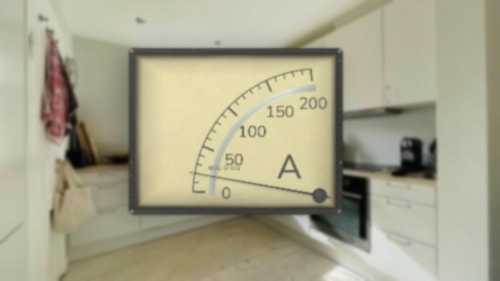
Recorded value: 20; A
